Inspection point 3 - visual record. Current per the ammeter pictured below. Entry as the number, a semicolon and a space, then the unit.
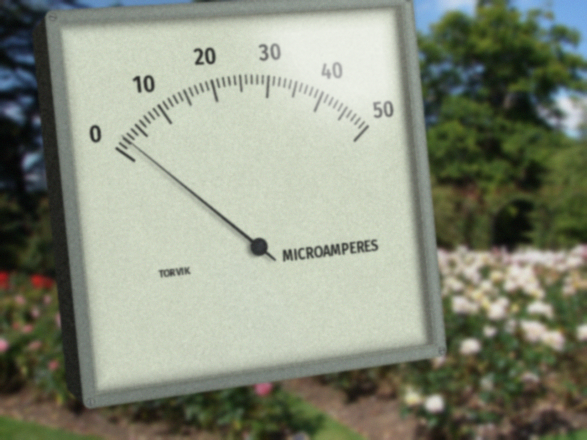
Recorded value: 2; µA
